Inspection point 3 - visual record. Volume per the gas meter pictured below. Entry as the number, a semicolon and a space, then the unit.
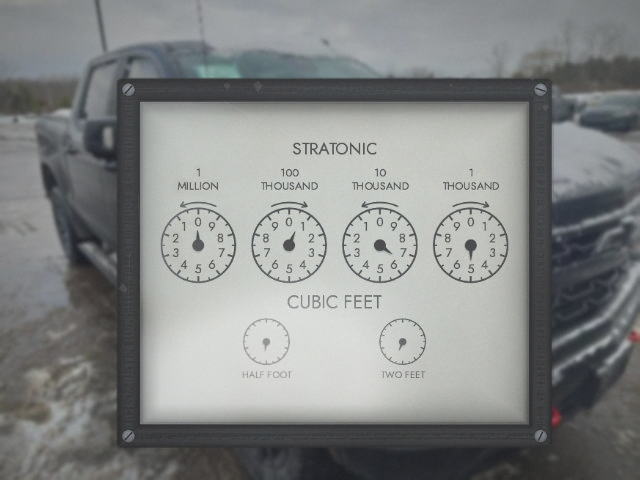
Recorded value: 6500; ft³
